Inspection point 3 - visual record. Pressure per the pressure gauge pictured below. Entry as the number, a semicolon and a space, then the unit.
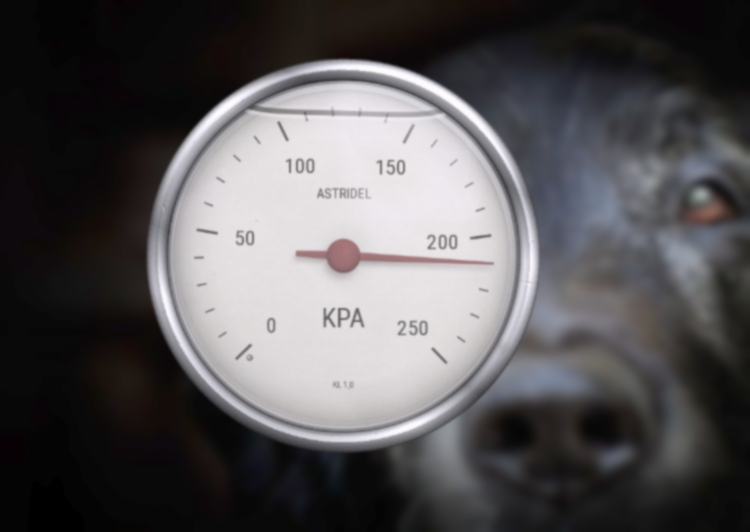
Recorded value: 210; kPa
